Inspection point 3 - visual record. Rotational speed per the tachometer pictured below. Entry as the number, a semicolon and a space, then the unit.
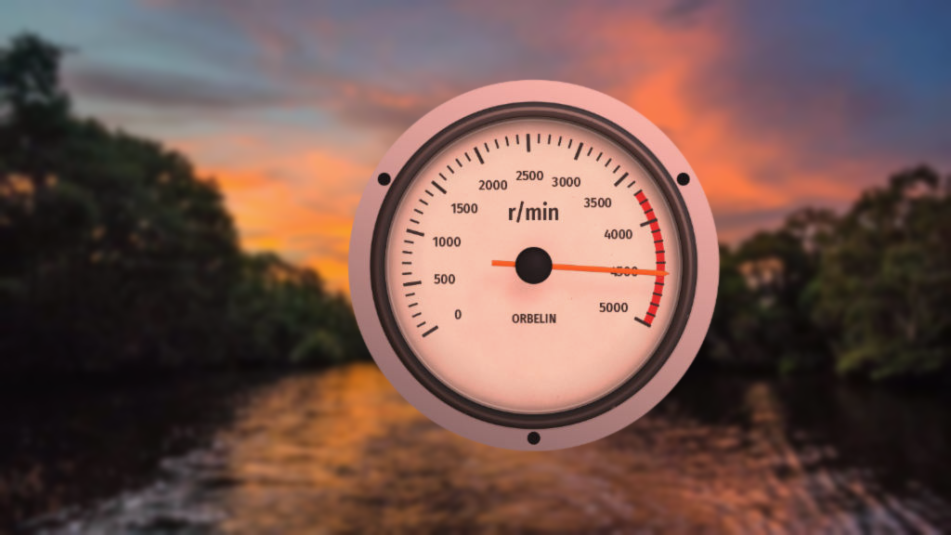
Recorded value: 4500; rpm
